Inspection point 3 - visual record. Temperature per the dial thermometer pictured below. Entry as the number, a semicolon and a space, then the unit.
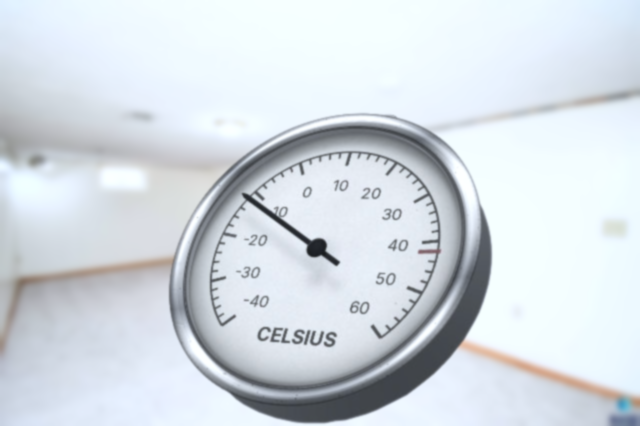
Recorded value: -12; °C
